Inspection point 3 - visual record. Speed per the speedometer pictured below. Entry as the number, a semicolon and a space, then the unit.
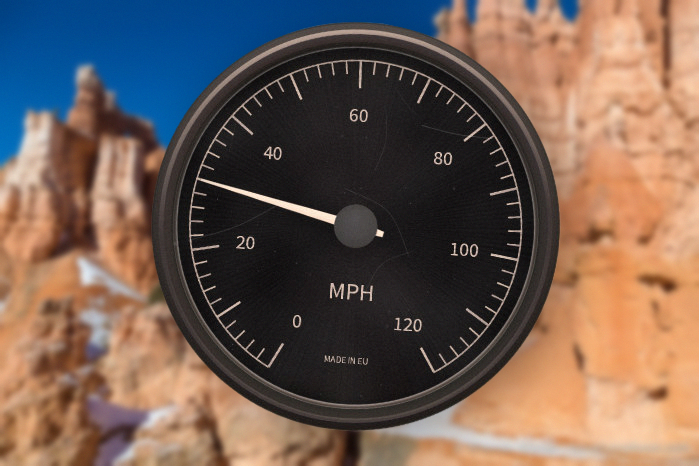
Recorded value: 30; mph
